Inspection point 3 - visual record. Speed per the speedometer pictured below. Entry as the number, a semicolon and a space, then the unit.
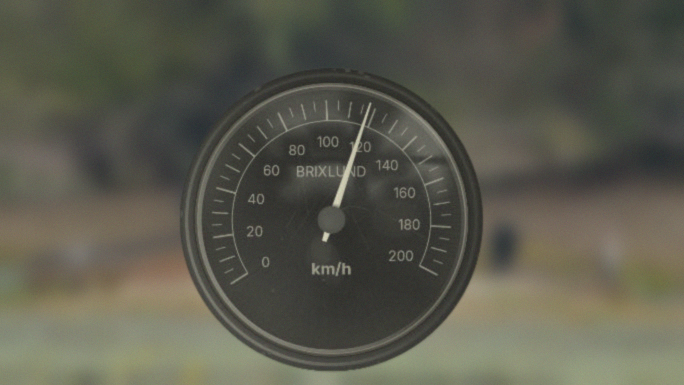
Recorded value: 117.5; km/h
